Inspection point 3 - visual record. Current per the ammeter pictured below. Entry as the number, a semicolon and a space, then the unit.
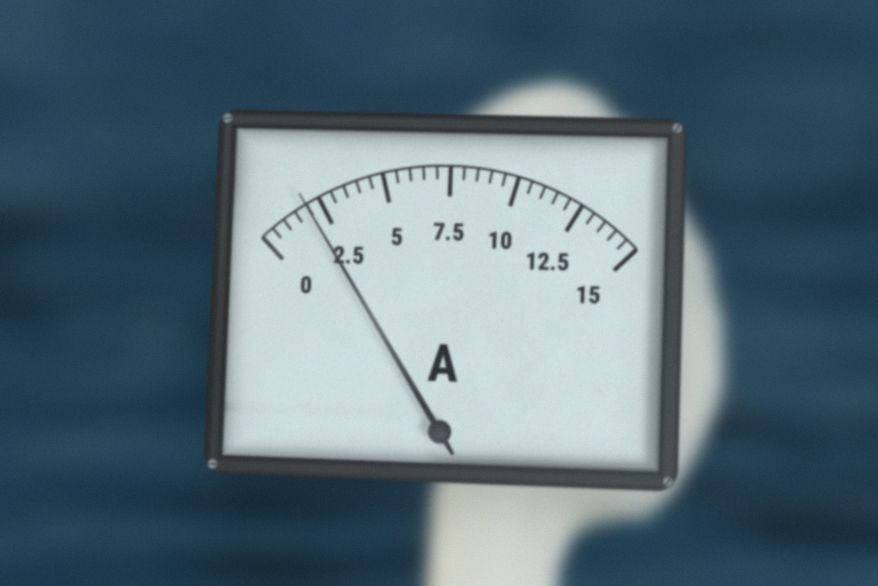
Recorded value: 2; A
